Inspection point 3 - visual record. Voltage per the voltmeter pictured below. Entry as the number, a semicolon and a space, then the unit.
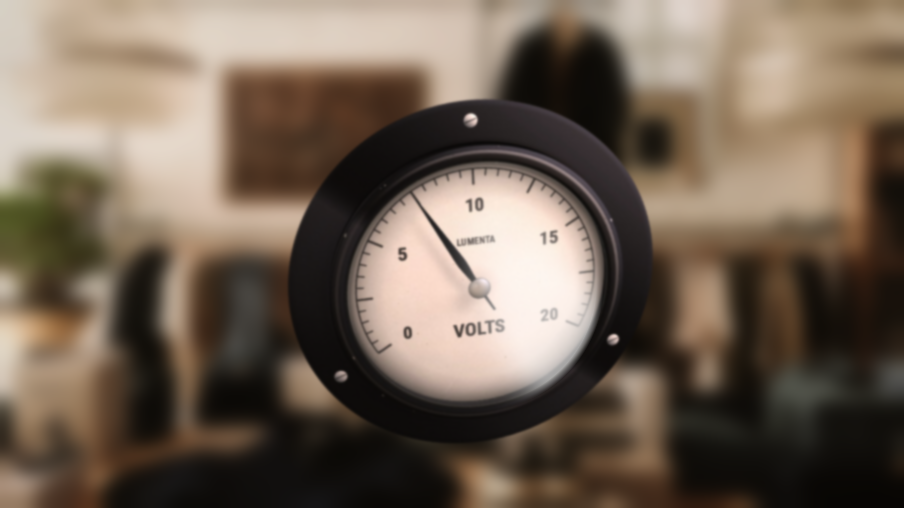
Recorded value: 7.5; V
